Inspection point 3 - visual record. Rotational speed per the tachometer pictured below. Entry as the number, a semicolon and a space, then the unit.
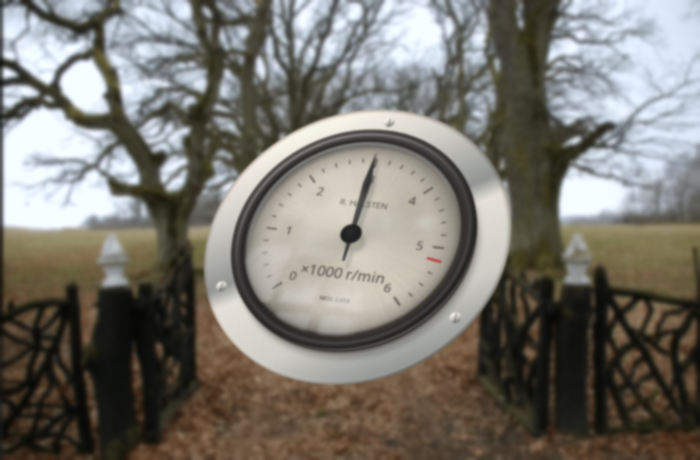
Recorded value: 3000; rpm
